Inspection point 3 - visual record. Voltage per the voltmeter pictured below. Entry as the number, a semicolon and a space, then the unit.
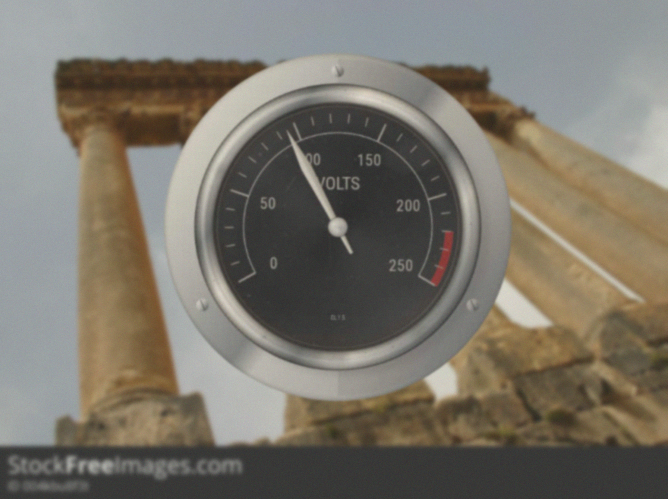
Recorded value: 95; V
